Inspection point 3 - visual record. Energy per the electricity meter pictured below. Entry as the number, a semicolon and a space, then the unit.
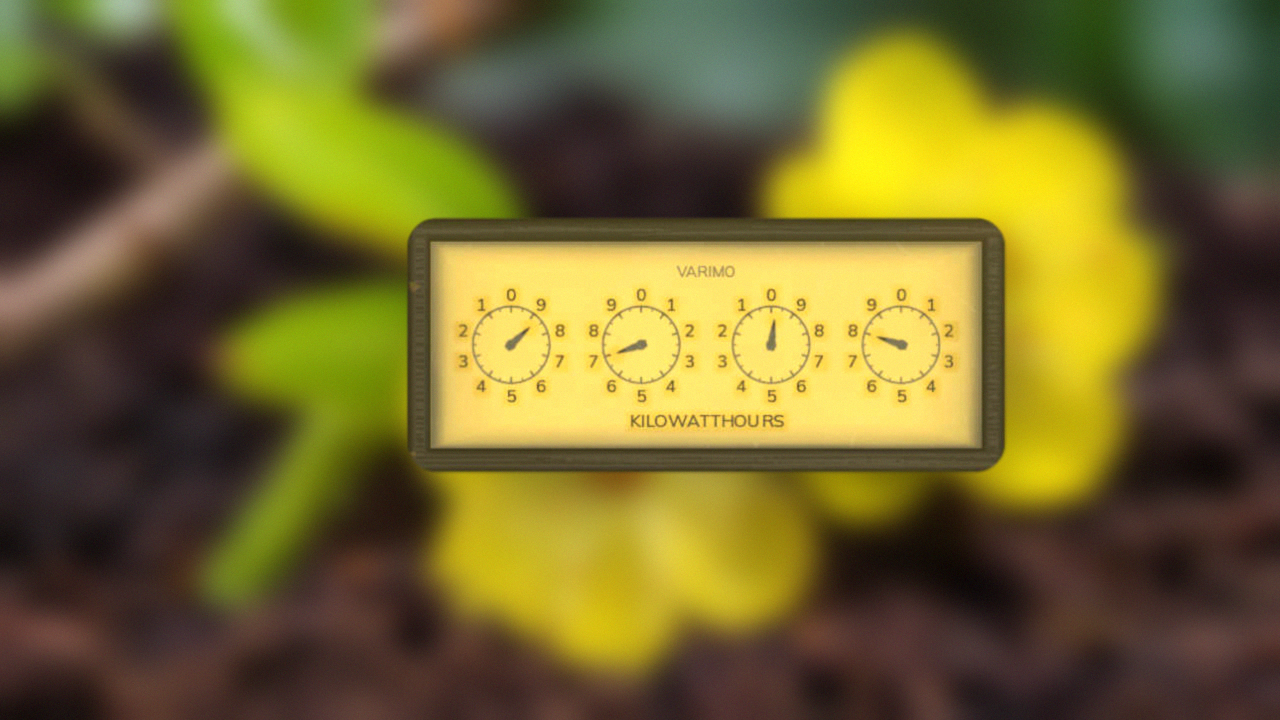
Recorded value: 8698; kWh
